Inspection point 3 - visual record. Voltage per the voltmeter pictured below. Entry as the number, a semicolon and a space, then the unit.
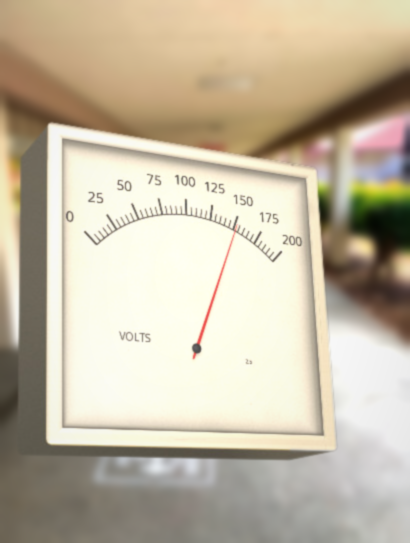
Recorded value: 150; V
